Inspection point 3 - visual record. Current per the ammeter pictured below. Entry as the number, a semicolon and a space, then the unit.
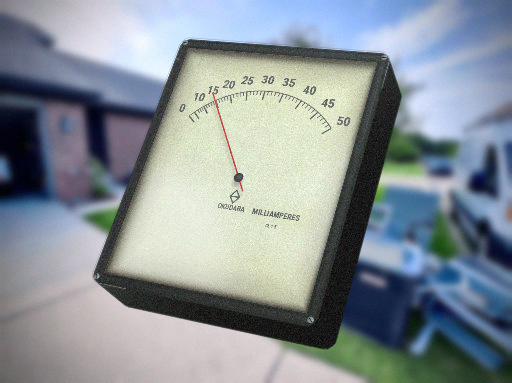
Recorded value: 15; mA
